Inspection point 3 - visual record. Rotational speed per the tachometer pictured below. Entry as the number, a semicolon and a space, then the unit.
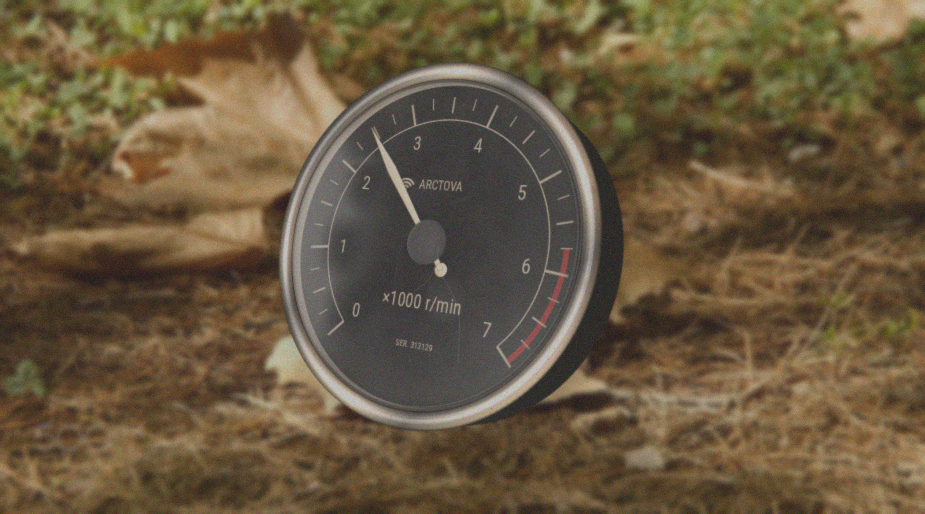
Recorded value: 2500; rpm
